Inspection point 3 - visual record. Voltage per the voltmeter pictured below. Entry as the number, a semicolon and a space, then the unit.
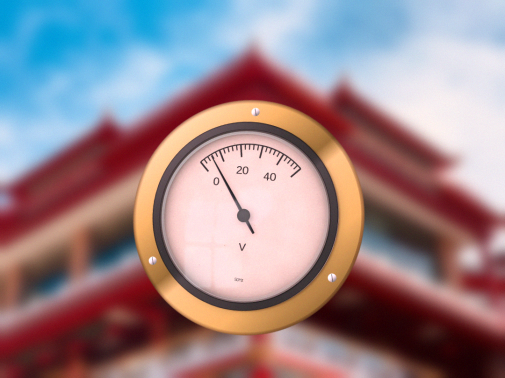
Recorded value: 6; V
